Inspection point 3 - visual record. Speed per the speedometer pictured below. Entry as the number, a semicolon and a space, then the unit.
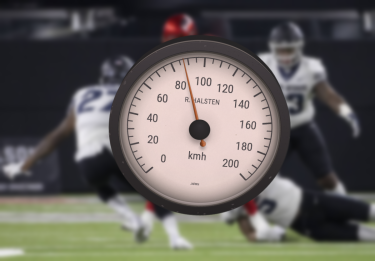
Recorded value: 87.5; km/h
